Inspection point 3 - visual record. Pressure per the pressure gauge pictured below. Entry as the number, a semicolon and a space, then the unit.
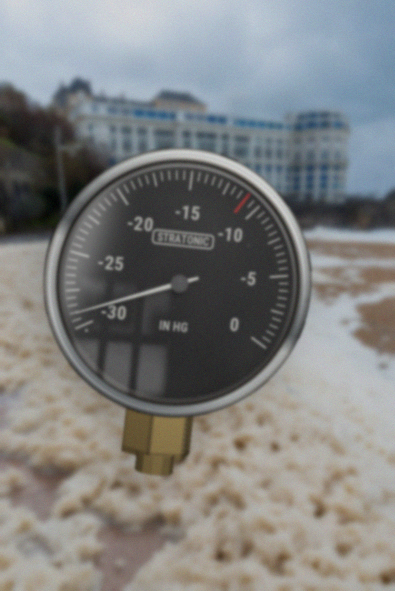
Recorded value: -29; inHg
